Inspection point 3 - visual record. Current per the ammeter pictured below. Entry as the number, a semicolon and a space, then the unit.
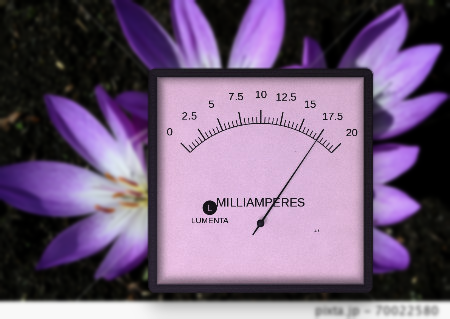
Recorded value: 17.5; mA
